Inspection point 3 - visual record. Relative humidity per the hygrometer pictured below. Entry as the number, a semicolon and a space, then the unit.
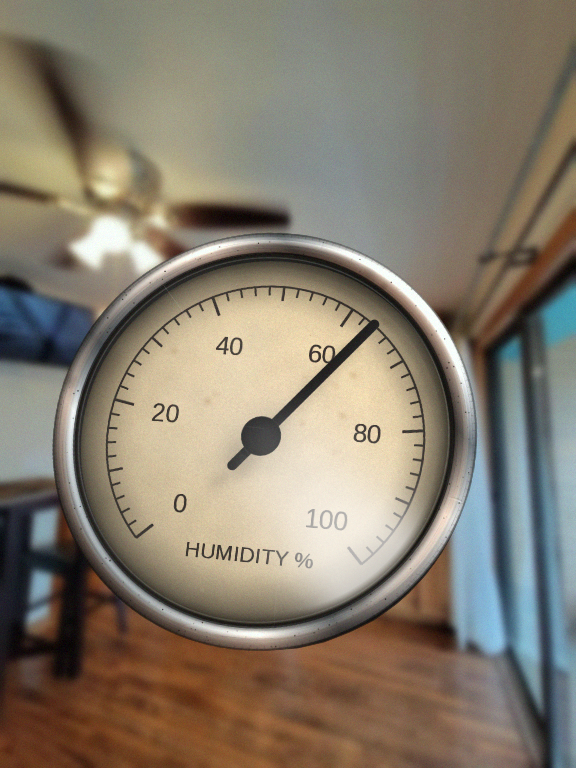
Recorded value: 64; %
